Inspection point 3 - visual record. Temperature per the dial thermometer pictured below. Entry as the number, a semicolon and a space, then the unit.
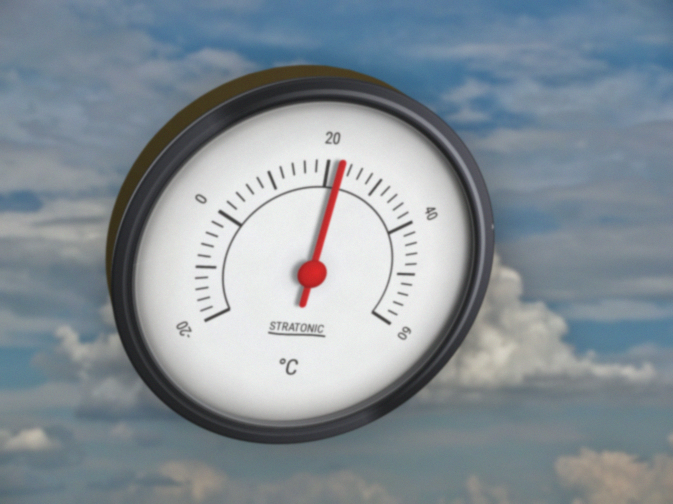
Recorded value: 22; °C
